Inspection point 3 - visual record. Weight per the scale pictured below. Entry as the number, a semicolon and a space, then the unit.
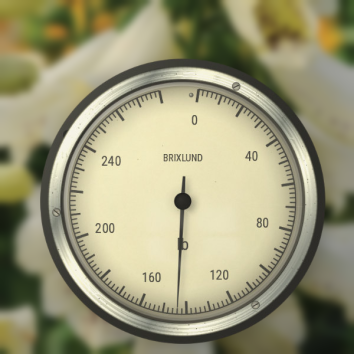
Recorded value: 144; lb
